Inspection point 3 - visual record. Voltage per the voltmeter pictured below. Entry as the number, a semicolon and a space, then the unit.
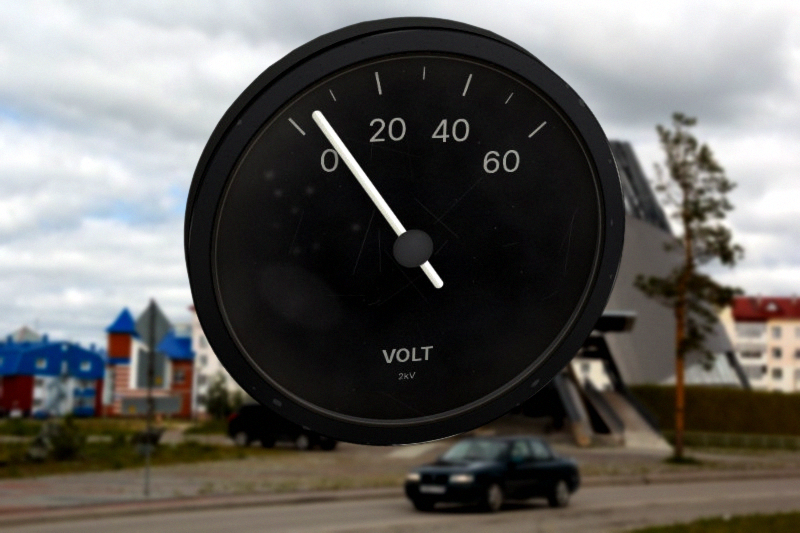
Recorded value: 5; V
